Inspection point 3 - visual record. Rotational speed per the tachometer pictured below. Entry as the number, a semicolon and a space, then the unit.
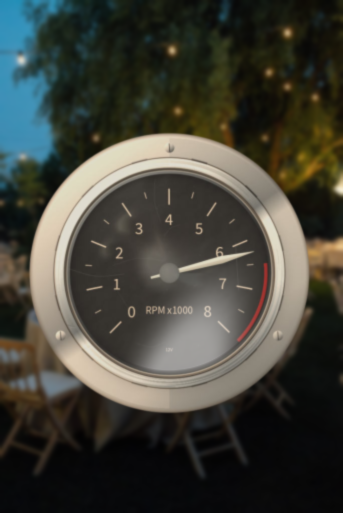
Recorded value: 6250; rpm
